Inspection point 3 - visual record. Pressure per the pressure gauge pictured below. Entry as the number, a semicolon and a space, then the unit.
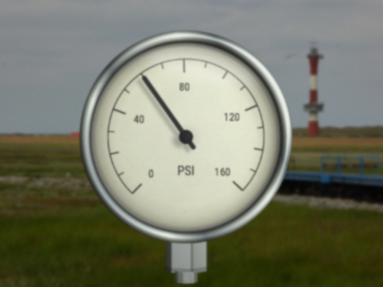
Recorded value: 60; psi
